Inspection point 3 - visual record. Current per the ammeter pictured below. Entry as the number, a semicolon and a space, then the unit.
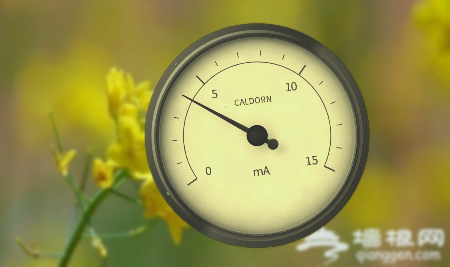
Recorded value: 4; mA
